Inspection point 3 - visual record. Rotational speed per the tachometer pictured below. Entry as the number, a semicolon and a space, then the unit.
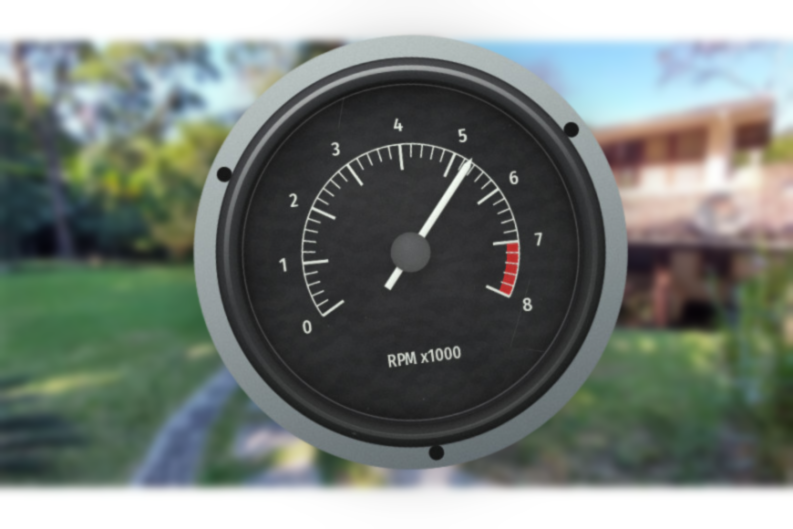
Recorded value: 5300; rpm
